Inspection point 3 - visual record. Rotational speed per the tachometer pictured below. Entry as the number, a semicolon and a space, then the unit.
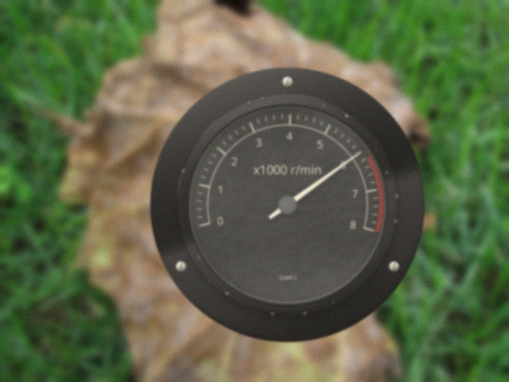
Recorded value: 6000; rpm
